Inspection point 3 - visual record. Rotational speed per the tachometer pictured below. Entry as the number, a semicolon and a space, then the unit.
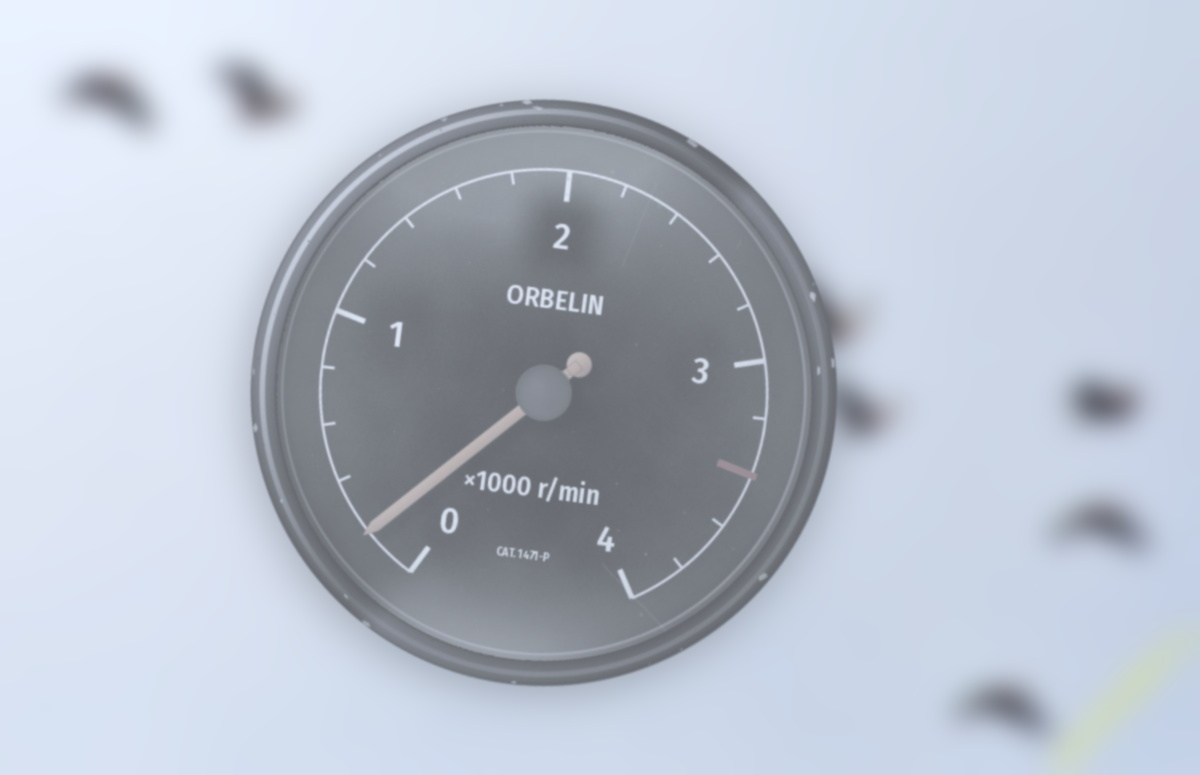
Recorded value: 200; rpm
